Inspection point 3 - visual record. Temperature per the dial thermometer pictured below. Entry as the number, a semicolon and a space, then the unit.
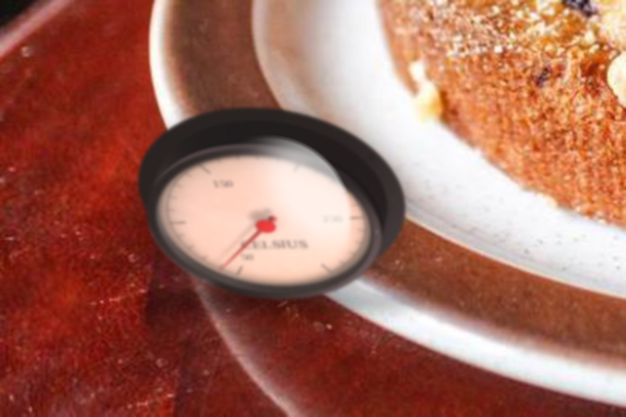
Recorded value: 60; °C
